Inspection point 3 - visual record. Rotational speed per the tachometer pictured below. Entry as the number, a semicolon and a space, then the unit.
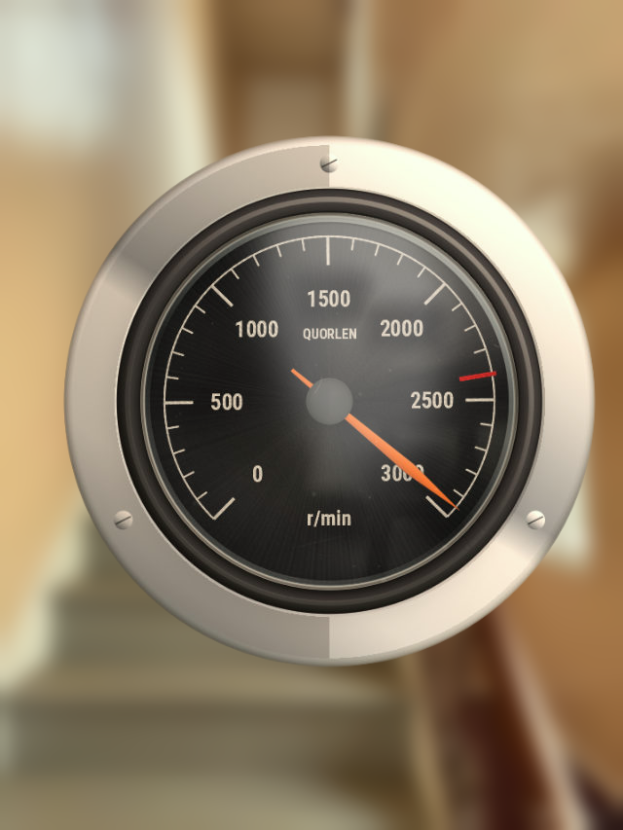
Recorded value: 2950; rpm
